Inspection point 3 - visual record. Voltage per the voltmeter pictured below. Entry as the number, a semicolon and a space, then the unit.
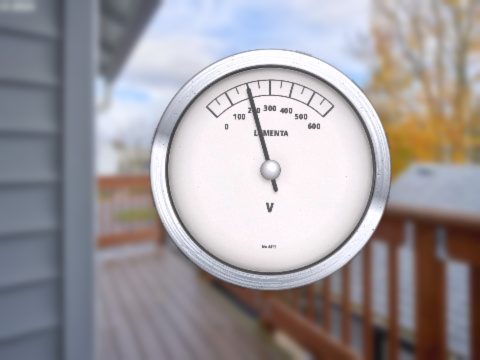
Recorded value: 200; V
